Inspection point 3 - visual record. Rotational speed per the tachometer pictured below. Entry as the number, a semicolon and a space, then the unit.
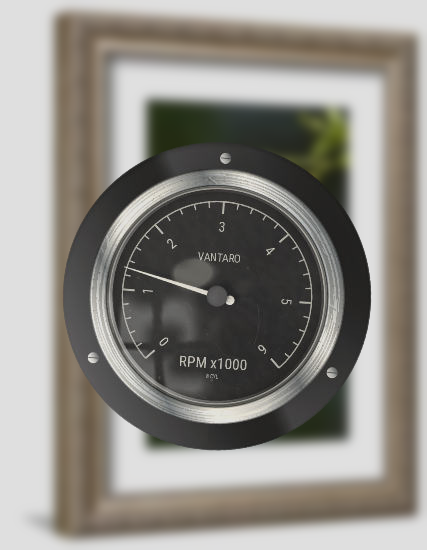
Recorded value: 1300; rpm
